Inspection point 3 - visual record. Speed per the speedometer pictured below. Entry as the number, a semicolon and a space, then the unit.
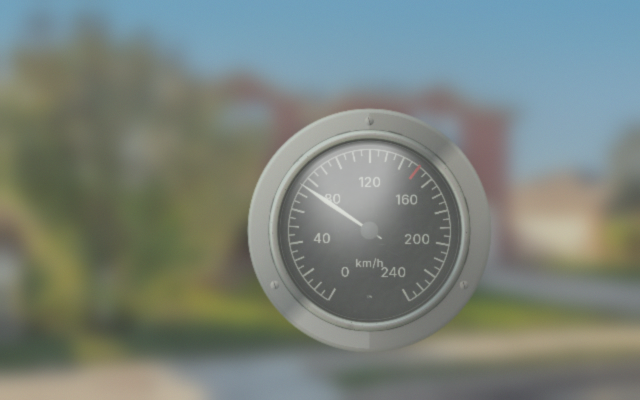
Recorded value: 75; km/h
